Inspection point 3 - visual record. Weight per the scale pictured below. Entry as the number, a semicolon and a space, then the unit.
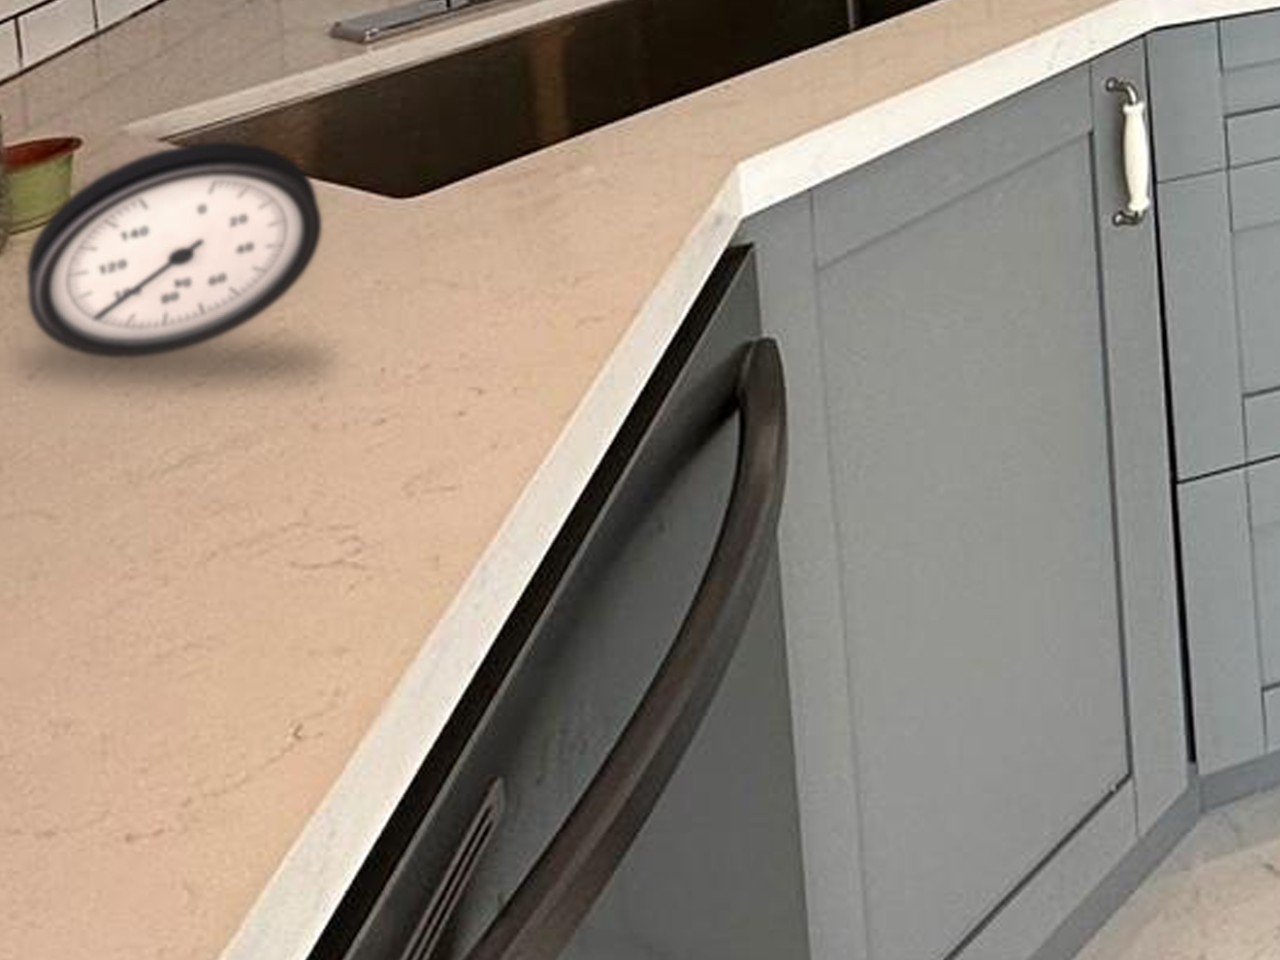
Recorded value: 100; kg
